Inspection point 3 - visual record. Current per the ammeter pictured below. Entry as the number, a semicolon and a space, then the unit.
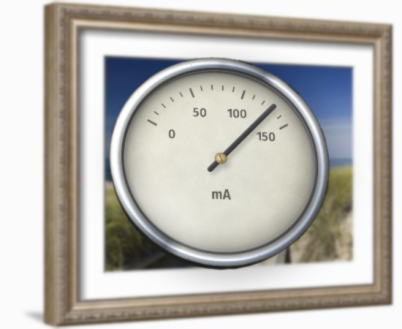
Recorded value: 130; mA
